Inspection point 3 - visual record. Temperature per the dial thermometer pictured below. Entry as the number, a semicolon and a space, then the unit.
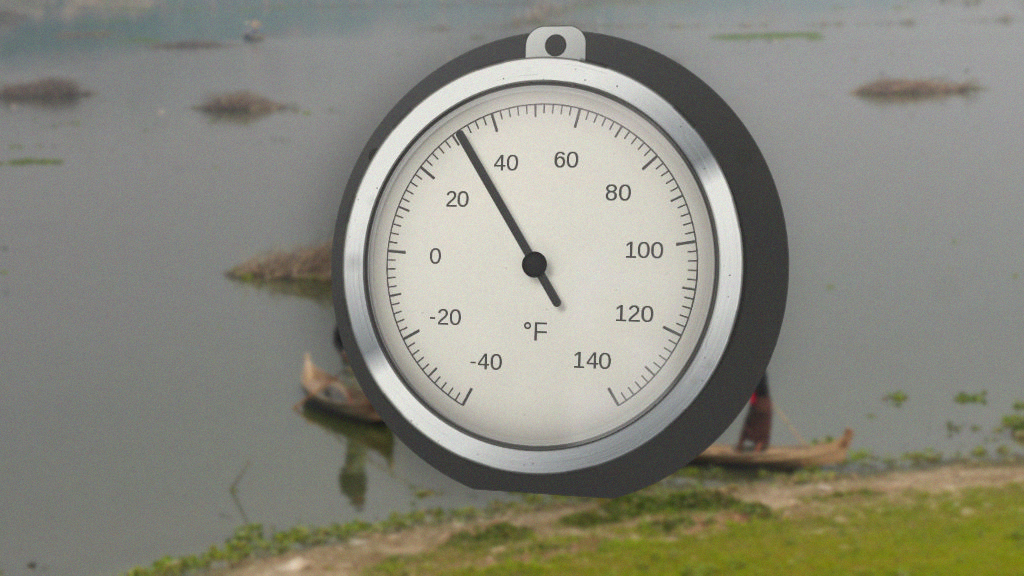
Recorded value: 32; °F
